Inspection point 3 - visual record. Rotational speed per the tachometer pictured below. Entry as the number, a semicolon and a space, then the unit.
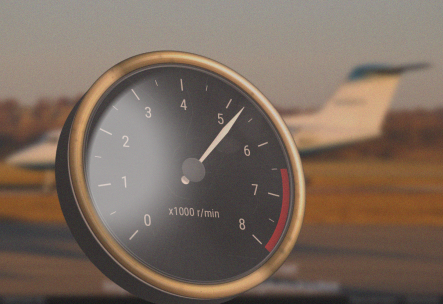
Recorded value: 5250; rpm
